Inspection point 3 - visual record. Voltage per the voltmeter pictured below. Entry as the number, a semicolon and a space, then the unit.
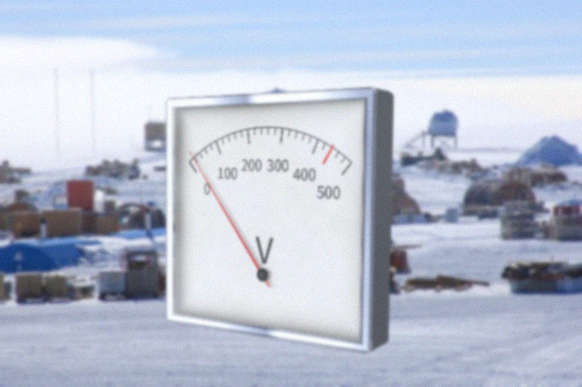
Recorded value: 20; V
